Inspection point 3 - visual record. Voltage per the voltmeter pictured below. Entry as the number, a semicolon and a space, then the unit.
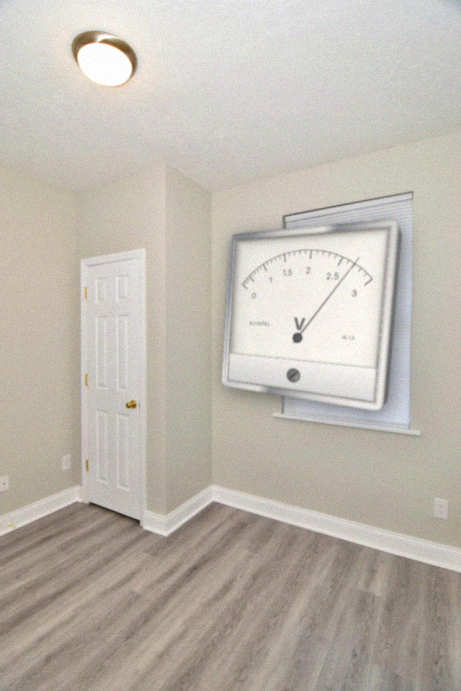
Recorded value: 2.7; V
